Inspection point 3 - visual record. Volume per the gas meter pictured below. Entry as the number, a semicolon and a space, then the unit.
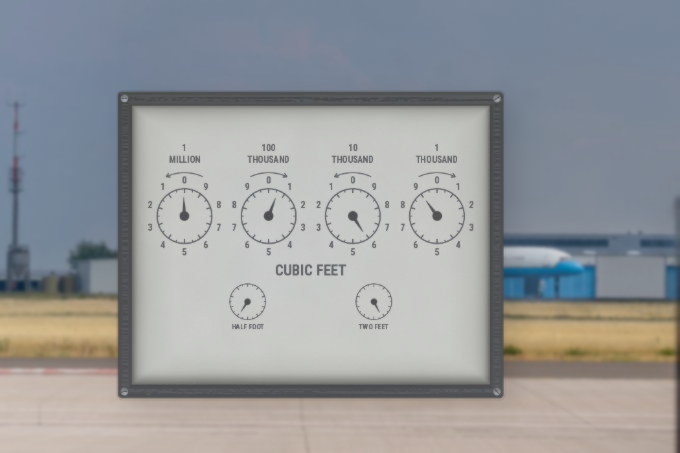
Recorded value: 5900; ft³
